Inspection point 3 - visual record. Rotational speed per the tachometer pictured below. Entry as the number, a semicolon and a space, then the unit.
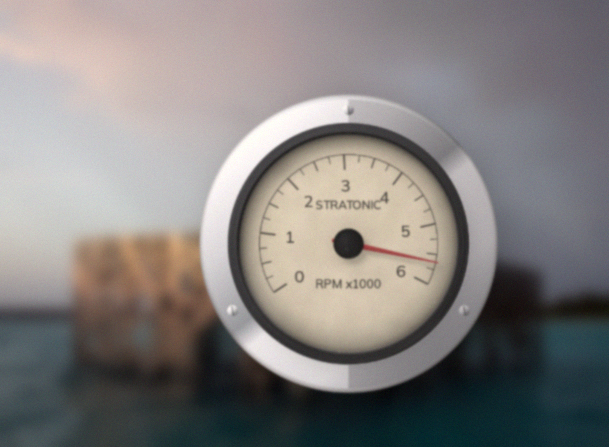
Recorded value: 5625; rpm
